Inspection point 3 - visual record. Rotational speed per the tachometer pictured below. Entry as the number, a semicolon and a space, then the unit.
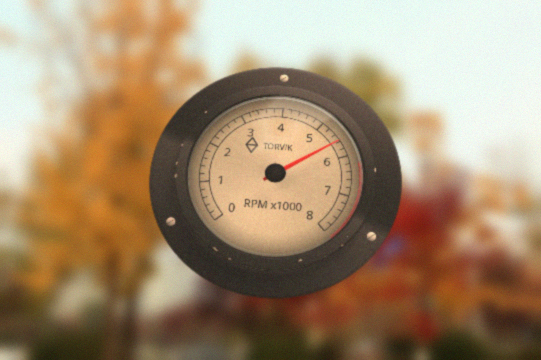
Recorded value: 5600; rpm
